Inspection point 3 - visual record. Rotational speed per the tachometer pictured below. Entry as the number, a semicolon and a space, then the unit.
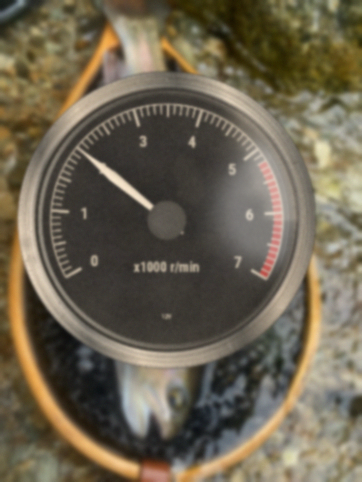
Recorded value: 2000; rpm
